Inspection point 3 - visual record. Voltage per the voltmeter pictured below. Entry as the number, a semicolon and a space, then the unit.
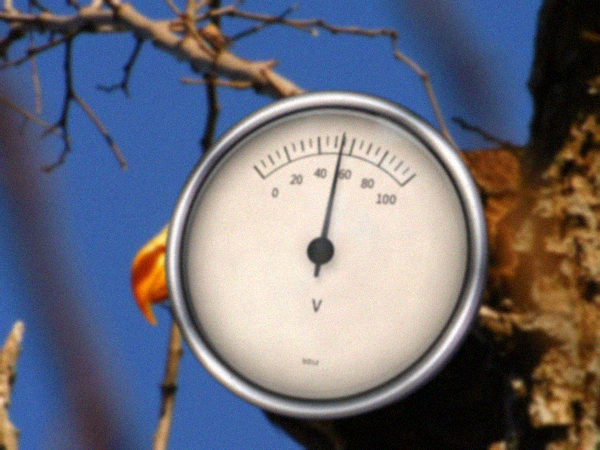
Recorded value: 55; V
